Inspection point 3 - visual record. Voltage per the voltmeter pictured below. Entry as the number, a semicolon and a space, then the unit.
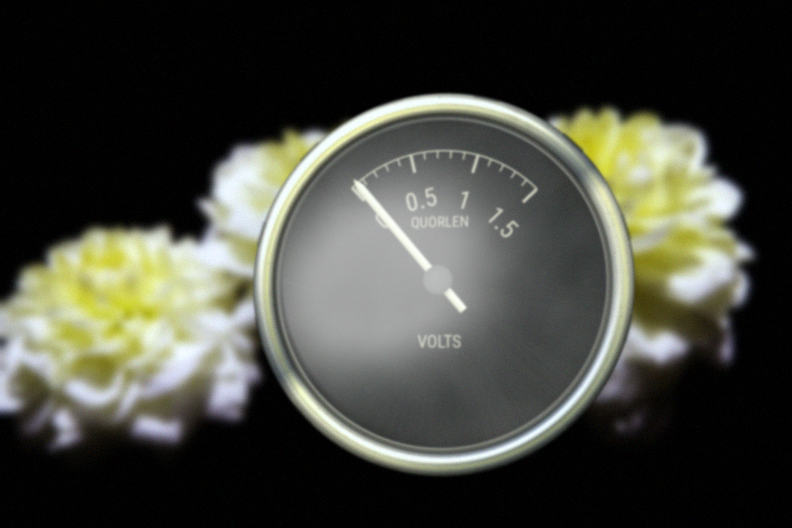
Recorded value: 0.05; V
